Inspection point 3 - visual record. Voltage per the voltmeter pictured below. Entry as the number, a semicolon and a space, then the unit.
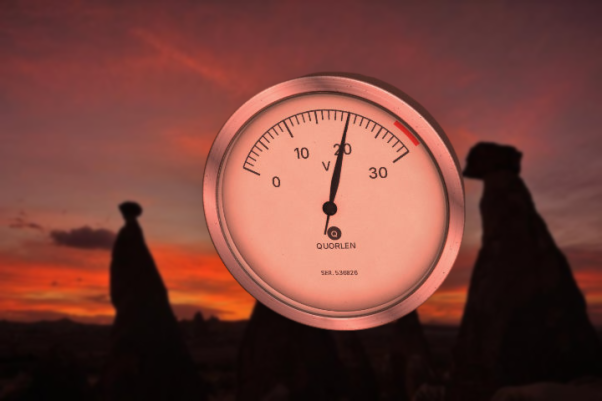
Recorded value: 20; V
